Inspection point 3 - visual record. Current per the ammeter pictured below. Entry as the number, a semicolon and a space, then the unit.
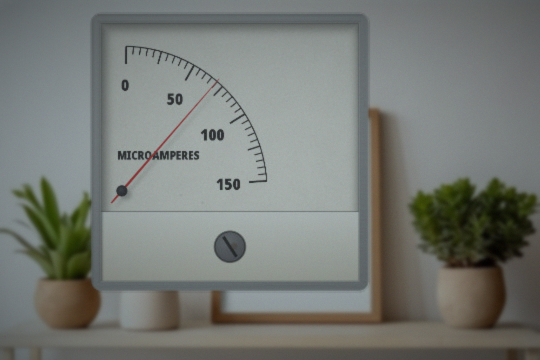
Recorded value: 70; µA
